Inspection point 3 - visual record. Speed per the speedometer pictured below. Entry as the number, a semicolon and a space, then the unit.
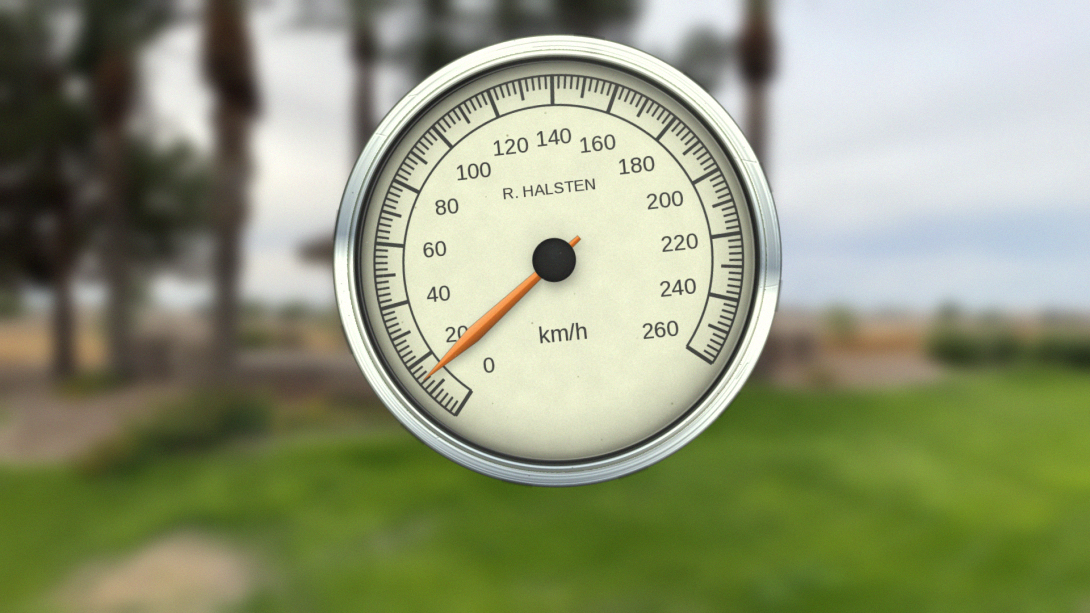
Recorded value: 14; km/h
